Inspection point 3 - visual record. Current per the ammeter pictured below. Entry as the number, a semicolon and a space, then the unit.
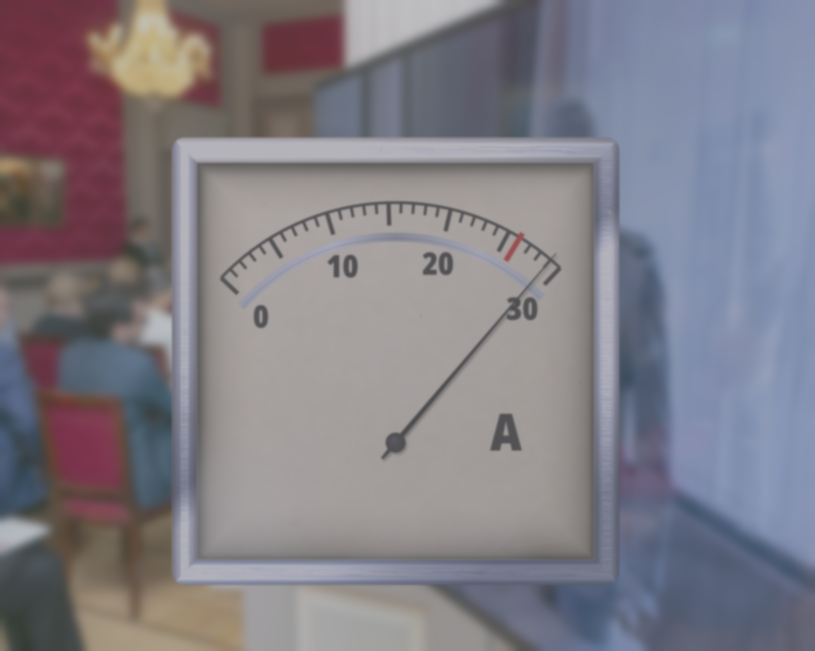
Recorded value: 29; A
